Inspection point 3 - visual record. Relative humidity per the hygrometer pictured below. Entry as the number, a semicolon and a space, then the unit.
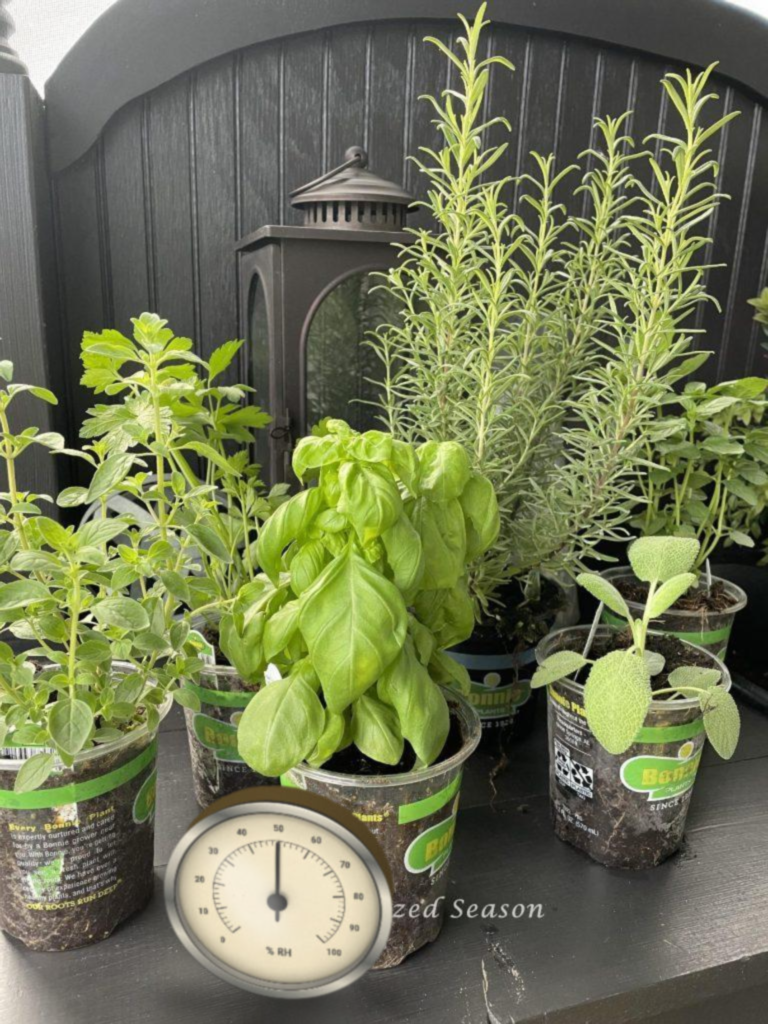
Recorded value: 50; %
